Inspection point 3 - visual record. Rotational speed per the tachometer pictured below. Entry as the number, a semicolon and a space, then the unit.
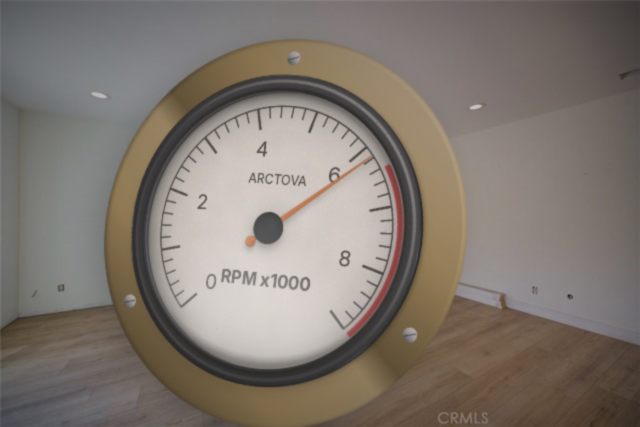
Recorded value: 6200; rpm
